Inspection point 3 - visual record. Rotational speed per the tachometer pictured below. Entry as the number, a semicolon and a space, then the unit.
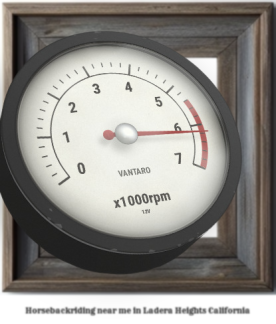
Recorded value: 6200; rpm
